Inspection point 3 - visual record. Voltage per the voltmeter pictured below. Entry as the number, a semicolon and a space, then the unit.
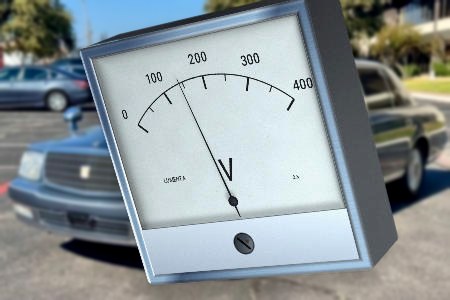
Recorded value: 150; V
